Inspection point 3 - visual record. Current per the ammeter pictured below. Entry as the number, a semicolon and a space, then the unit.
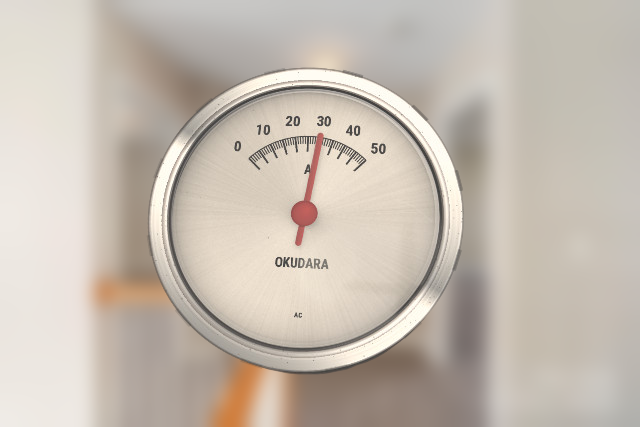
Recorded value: 30; A
